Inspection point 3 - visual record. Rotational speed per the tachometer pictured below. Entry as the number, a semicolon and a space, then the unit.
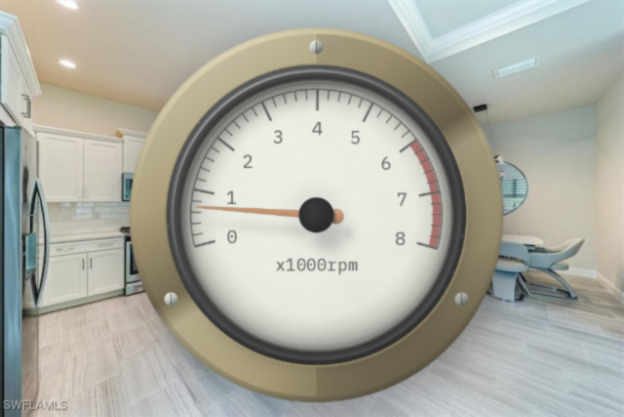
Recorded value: 700; rpm
